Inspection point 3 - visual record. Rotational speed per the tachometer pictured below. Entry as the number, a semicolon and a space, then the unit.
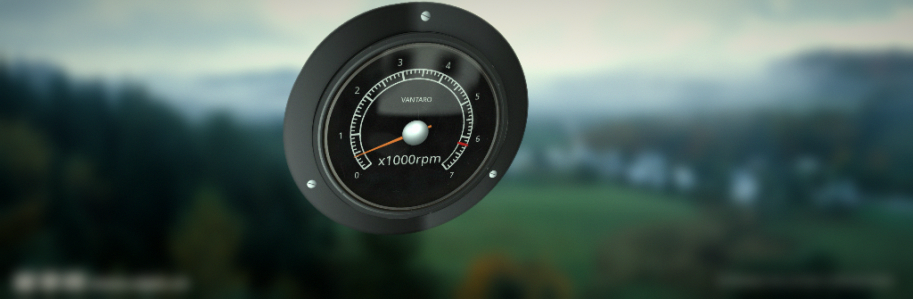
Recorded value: 500; rpm
